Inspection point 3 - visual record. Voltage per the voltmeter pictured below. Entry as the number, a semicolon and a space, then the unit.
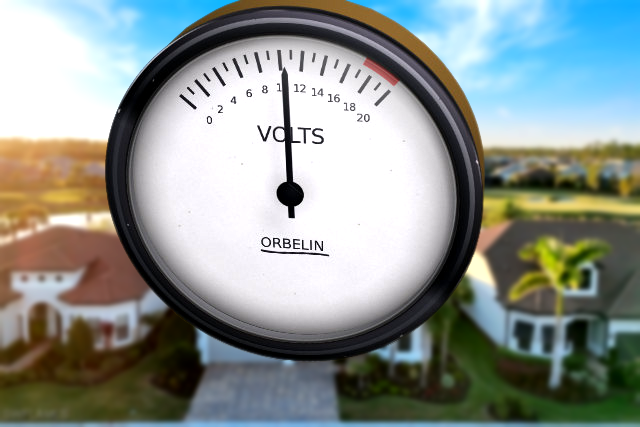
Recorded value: 10.5; V
